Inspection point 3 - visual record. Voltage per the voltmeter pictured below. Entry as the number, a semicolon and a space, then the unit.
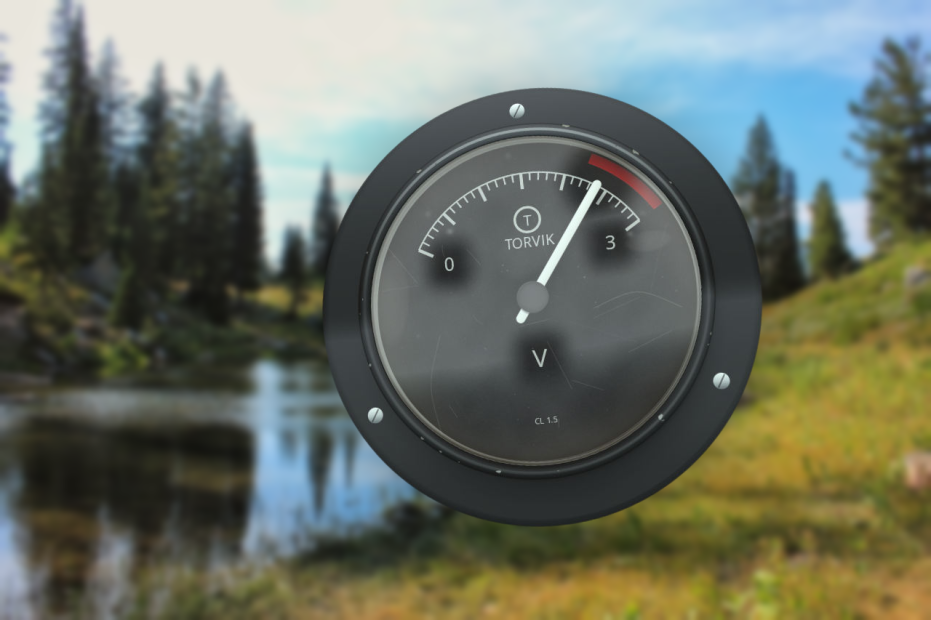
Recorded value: 2.4; V
